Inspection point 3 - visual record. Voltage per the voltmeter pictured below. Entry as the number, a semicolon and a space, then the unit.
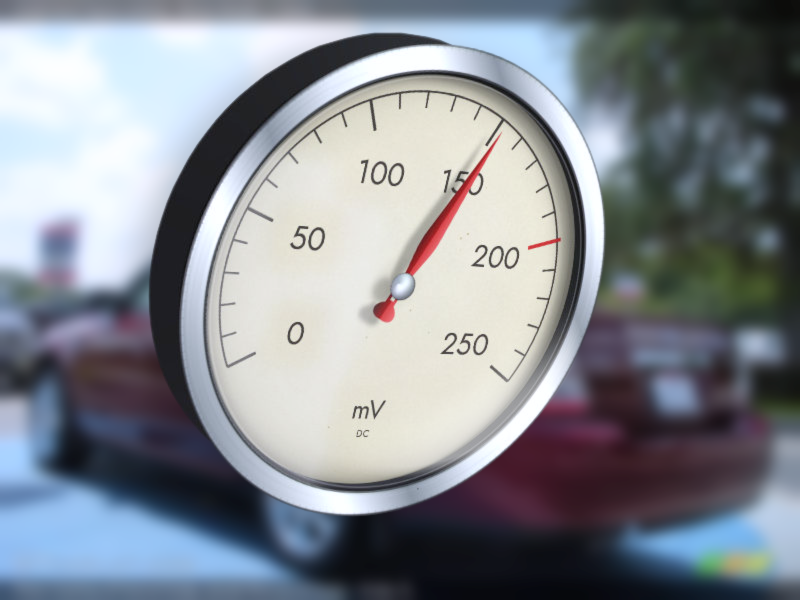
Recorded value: 150; mV
